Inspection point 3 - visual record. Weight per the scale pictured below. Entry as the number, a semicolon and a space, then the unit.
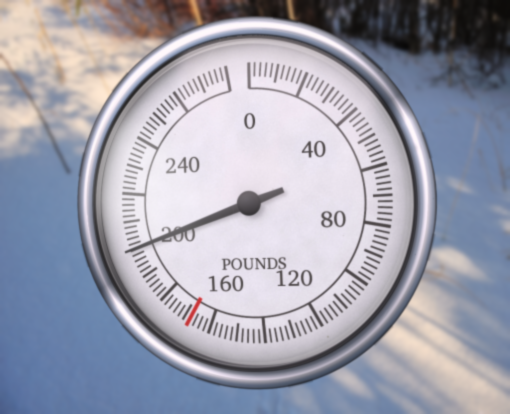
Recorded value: 200; lb
